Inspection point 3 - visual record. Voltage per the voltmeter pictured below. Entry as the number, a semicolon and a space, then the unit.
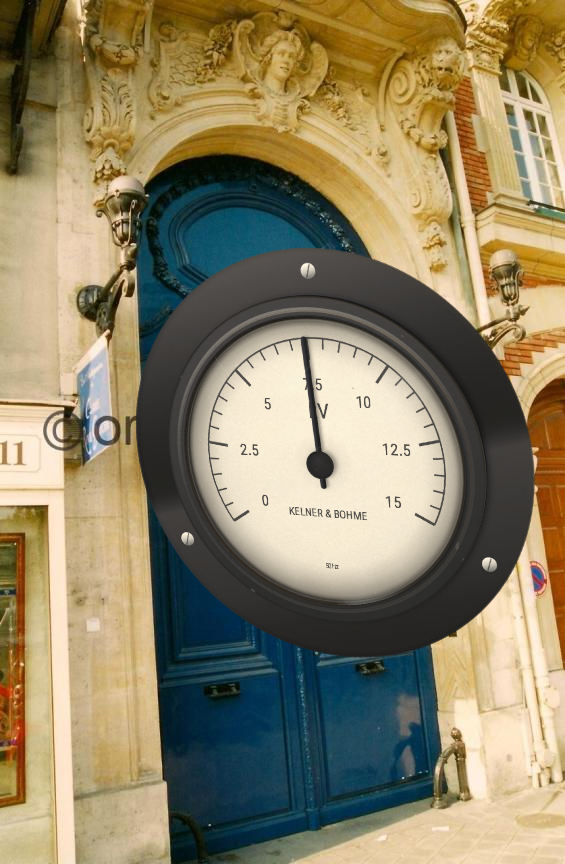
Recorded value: 7.5; kV
